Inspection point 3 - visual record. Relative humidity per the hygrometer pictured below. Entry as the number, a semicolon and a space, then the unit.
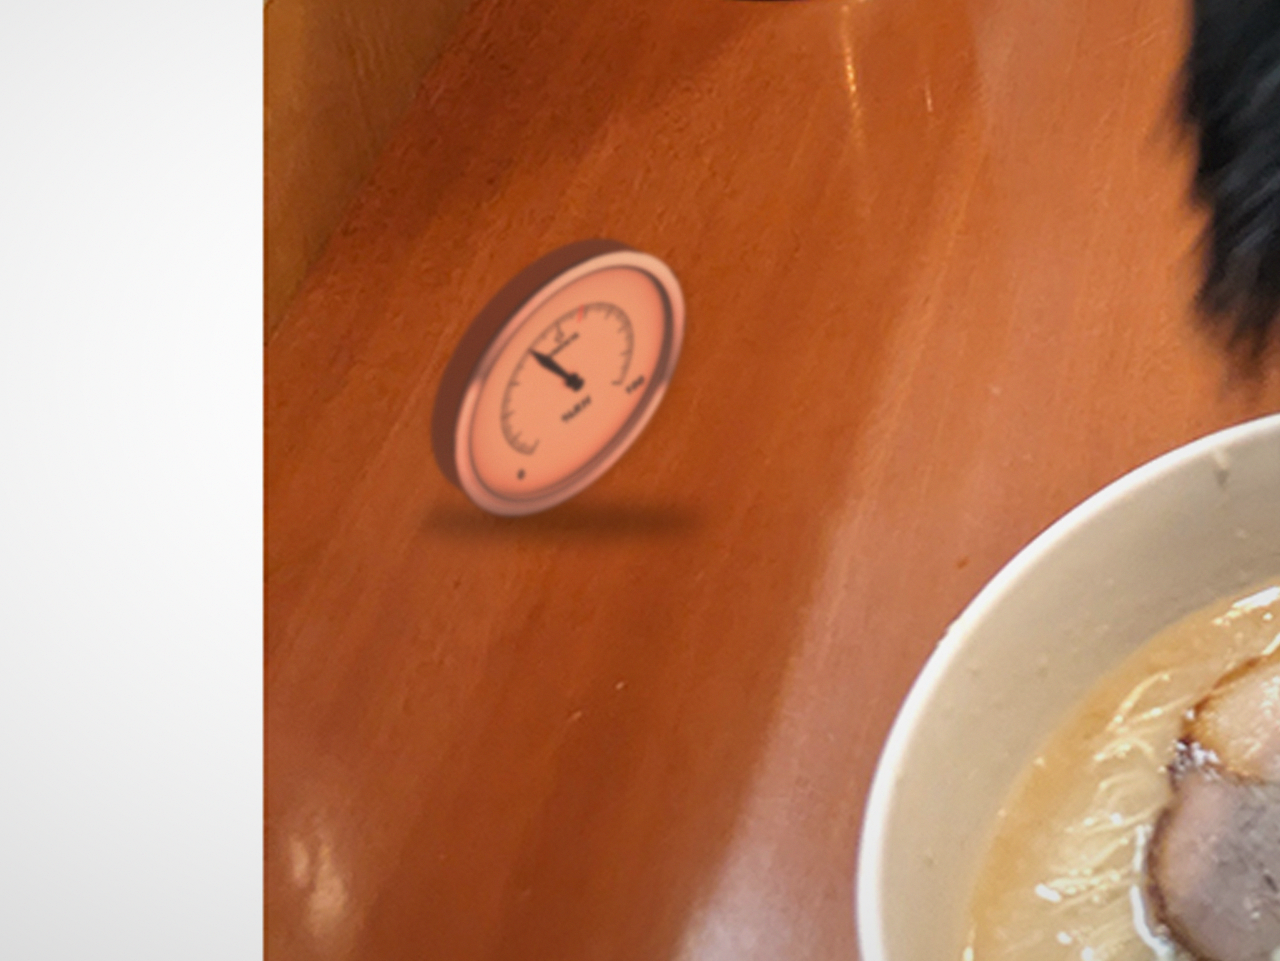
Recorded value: 40; %
